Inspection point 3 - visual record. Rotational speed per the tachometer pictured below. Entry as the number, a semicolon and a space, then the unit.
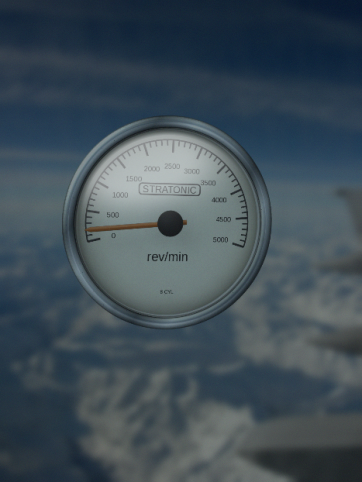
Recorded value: 200; rpm
